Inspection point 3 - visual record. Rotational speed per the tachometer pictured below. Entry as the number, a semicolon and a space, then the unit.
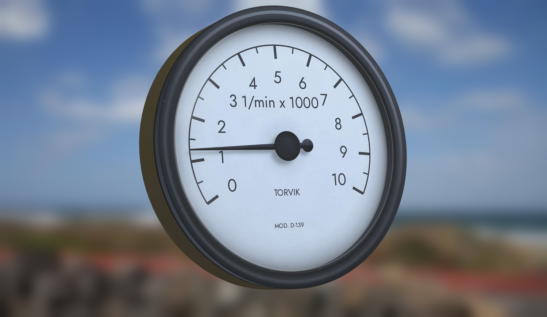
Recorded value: 1250; rpm
